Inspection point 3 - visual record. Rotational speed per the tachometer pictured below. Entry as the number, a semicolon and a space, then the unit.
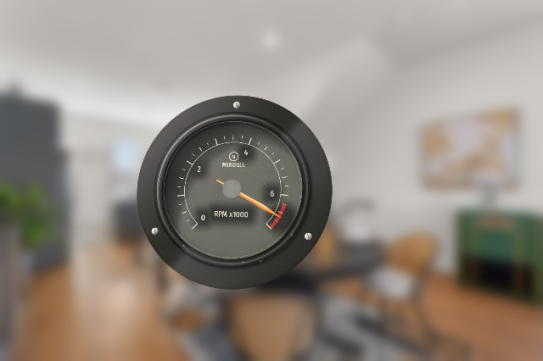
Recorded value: 6625; rpm
